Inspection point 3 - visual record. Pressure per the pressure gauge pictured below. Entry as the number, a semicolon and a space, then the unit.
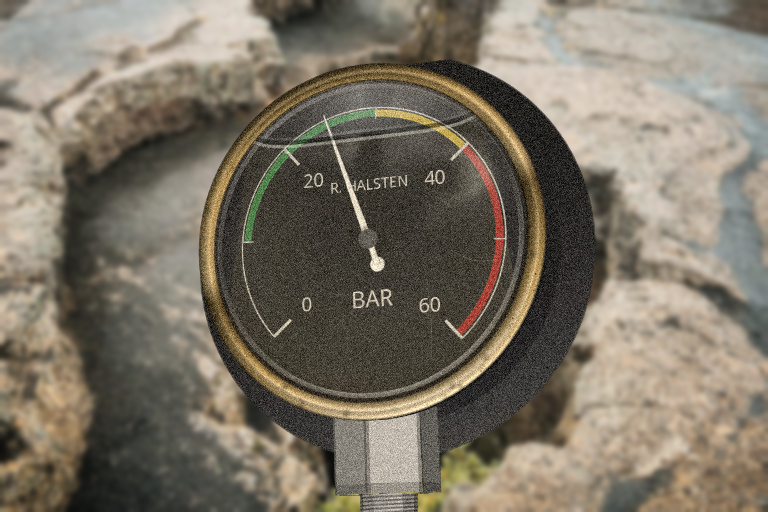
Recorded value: 25; bar
